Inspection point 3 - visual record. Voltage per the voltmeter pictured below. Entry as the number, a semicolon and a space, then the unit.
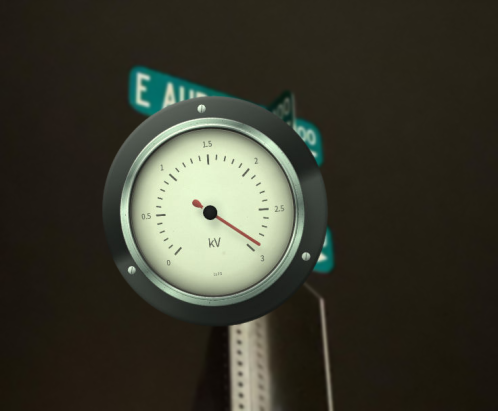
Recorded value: 2.9; kV
